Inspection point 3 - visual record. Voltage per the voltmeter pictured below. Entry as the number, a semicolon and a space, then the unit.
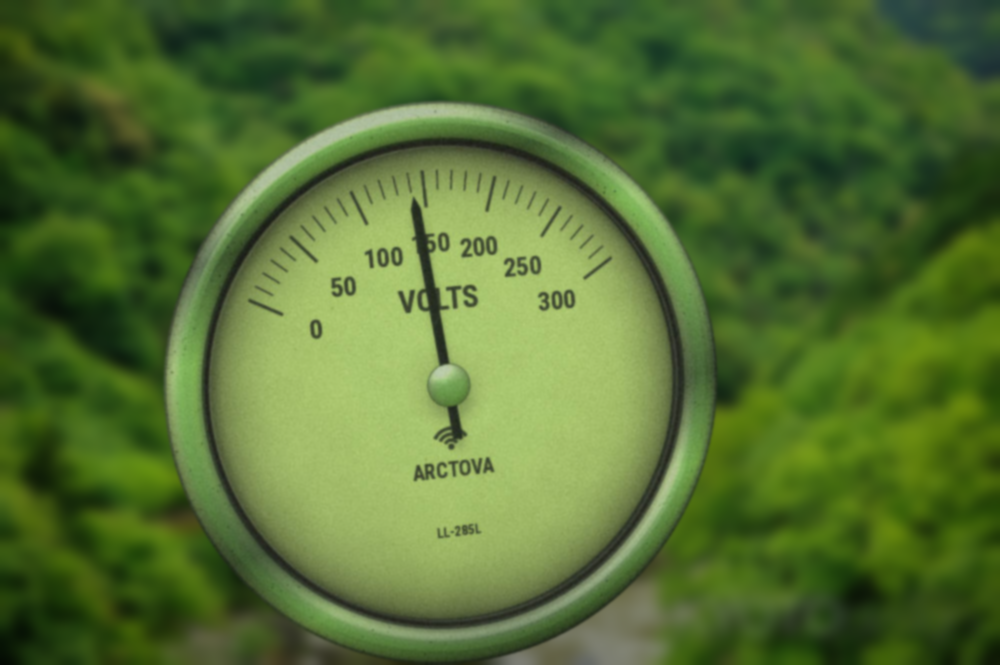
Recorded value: 140; V
